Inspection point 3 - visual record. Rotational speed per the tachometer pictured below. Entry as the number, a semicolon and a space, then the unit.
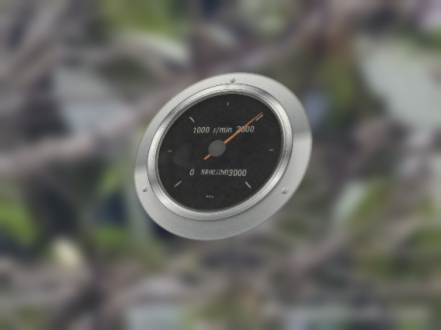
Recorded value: 2000; rpm
